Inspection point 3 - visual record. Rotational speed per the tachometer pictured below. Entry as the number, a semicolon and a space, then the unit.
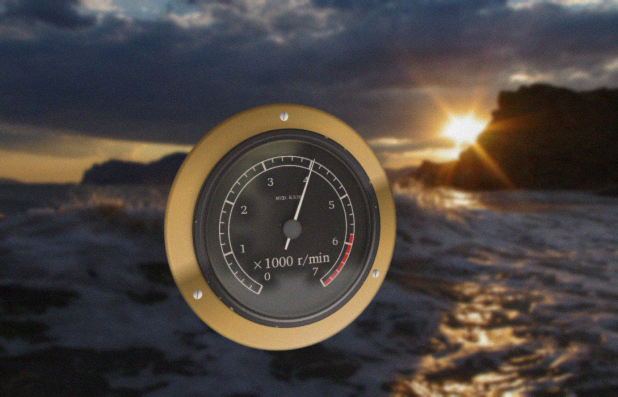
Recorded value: 4000; rpm
